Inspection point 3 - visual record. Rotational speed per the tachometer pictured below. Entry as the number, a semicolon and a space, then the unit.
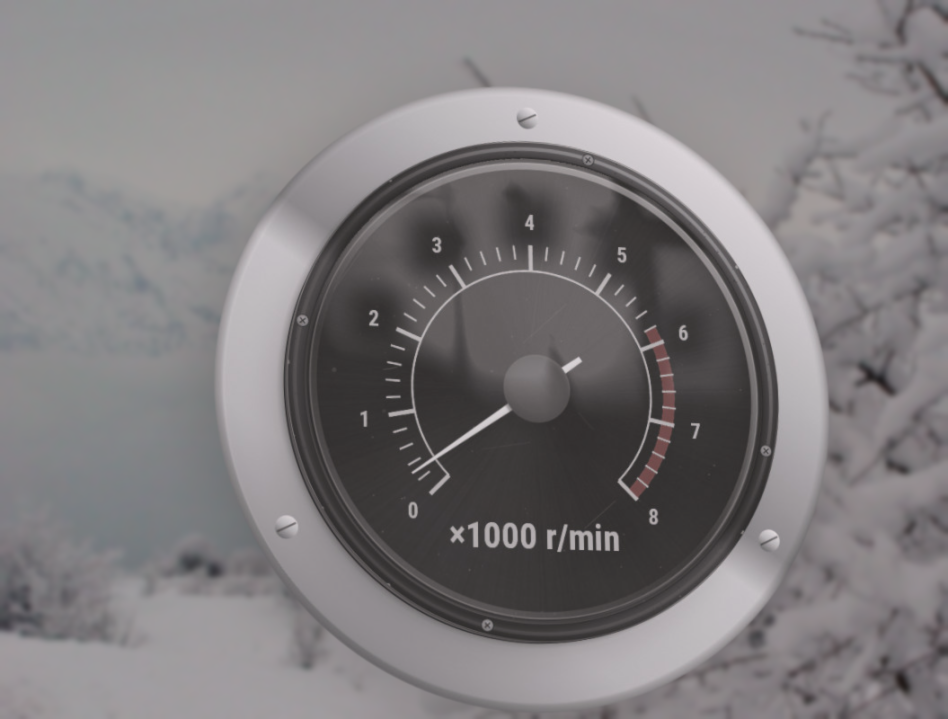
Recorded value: 300; rpm
